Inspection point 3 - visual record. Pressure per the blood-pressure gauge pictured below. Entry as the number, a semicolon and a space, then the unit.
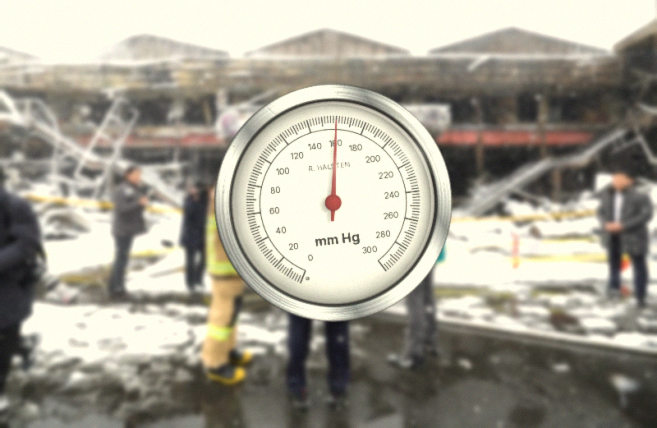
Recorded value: 160; mmHg
